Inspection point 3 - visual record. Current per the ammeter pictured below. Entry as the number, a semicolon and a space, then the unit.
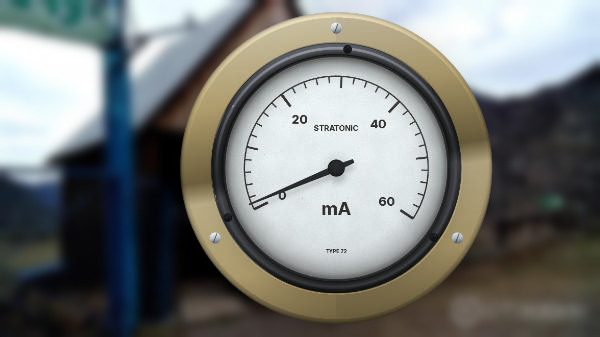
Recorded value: 1; mA
